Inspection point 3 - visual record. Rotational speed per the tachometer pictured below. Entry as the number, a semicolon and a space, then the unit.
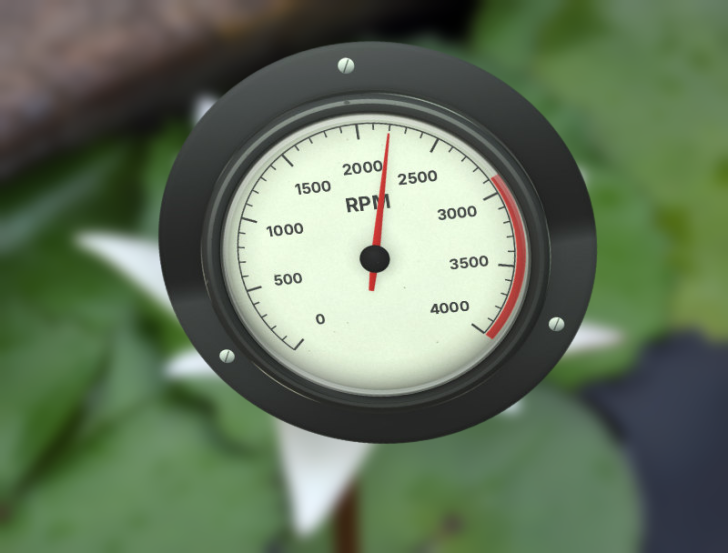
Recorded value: 2200; rpm
